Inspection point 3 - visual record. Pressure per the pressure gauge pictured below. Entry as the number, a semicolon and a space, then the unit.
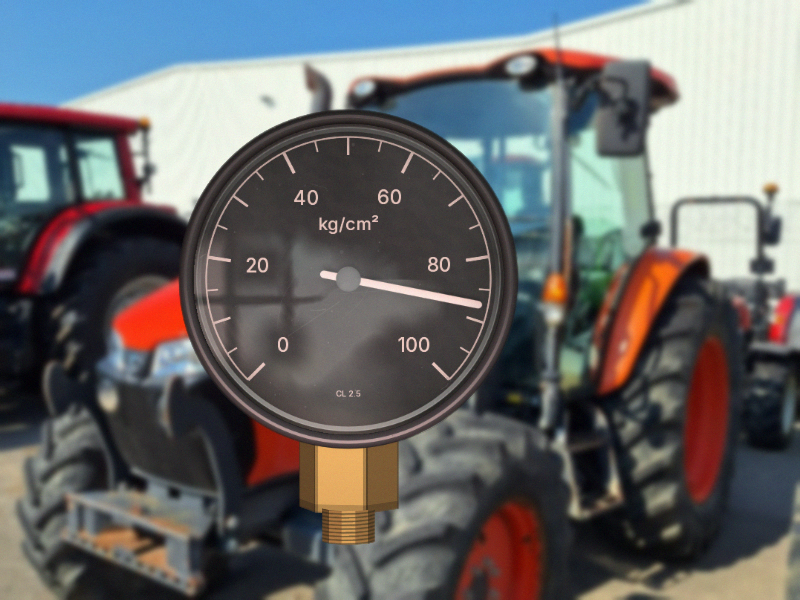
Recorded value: 87.5; kg/cm²
